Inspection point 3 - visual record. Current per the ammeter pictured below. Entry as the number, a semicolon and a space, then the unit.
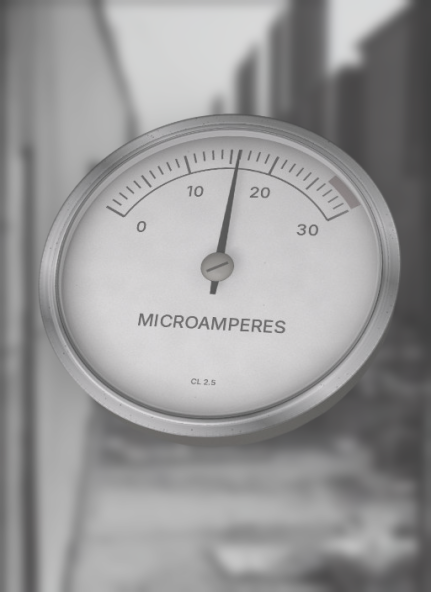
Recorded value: 16; µA
